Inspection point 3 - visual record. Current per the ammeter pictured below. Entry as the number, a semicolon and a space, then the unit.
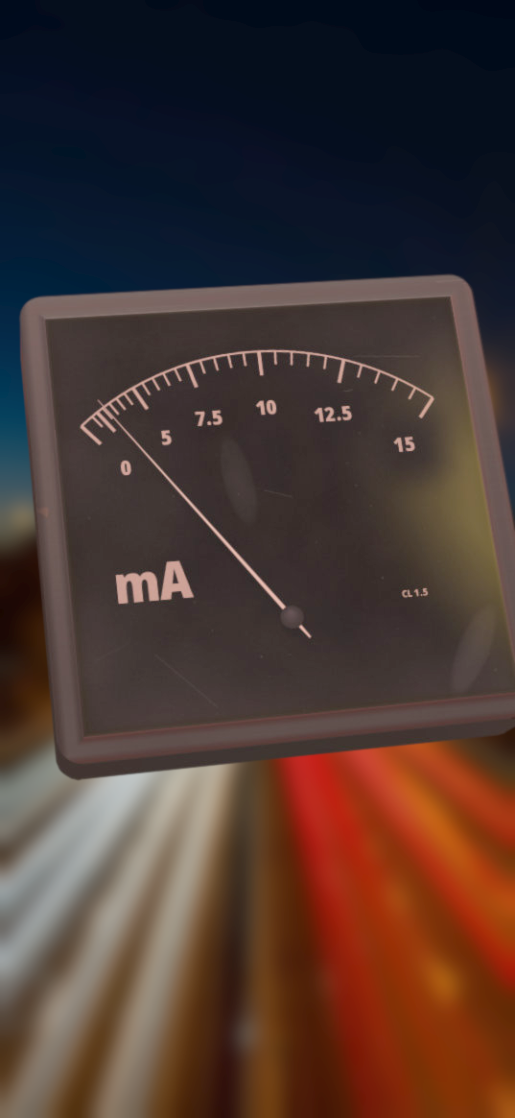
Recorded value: 3; mA
